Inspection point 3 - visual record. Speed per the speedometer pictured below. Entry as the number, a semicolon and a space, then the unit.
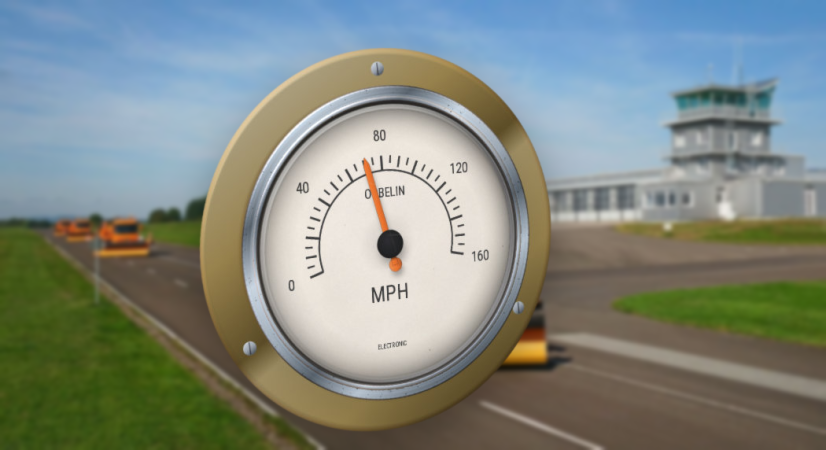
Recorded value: 70; mph
